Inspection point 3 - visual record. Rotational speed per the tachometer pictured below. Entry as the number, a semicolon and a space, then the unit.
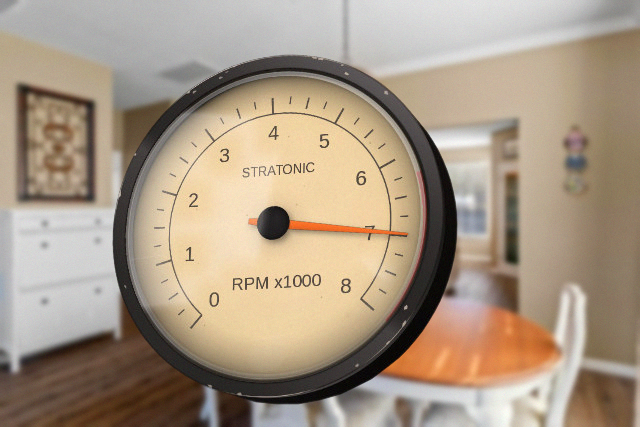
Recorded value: 7000; rpm
